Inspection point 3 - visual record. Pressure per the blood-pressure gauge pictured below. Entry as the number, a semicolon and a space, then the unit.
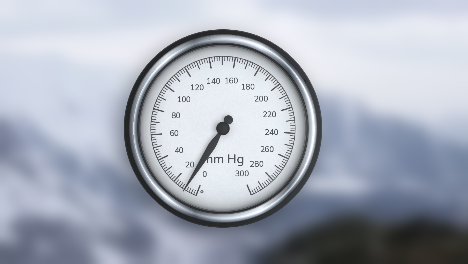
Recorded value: 10; mmHg
